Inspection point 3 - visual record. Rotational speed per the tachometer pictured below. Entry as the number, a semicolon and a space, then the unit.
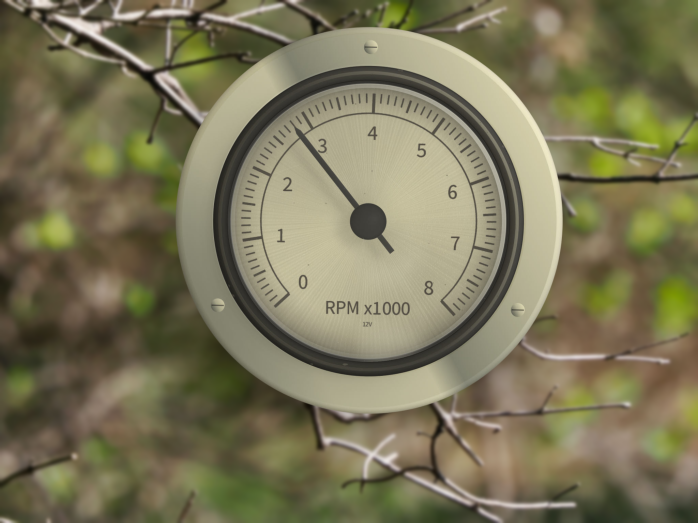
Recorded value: 2800; rpm
